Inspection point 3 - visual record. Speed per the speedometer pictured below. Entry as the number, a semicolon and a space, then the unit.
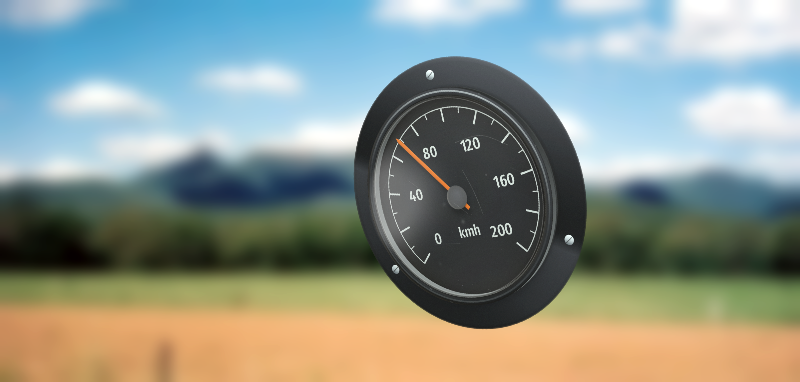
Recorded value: 70; km/h
